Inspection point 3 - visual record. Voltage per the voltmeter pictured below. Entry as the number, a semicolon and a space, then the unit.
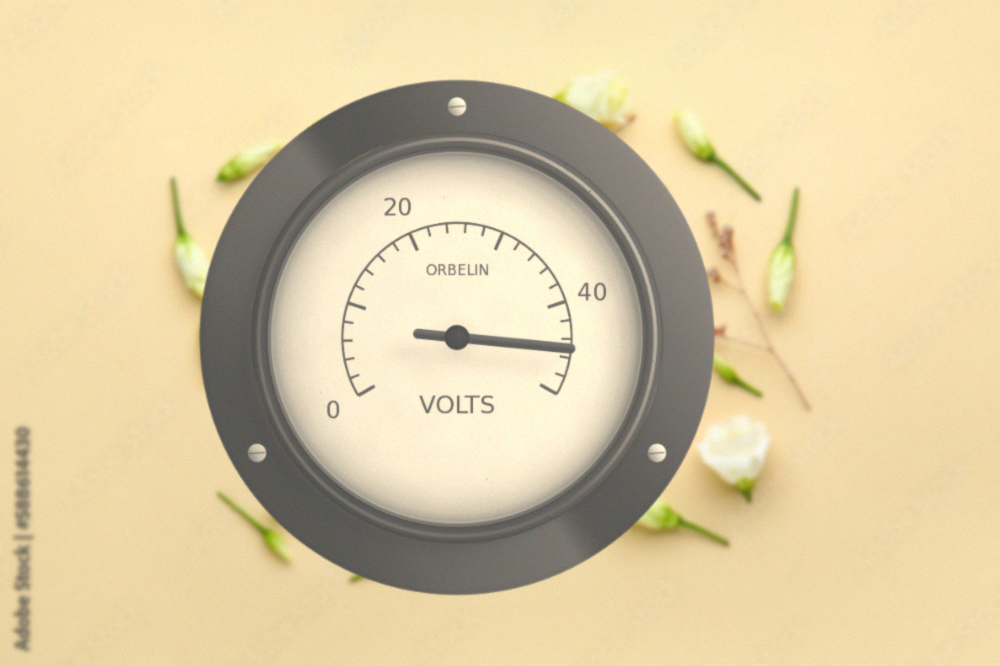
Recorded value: 45; V
